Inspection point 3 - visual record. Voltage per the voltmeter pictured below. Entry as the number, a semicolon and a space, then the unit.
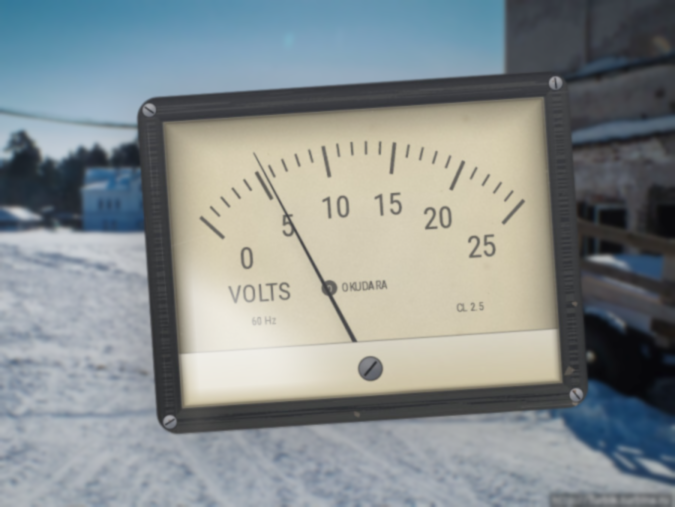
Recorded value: 5.5; V
